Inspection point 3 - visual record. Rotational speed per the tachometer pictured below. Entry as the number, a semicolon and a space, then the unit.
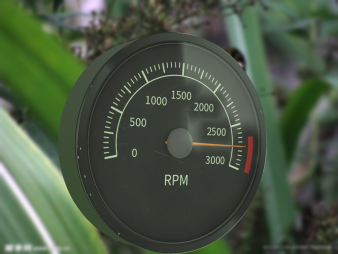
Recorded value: 2750; rpm
